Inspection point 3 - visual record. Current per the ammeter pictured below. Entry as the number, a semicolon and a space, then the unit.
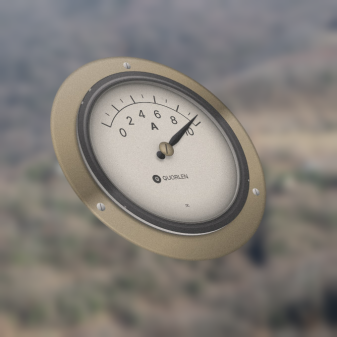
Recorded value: 9.5; A
